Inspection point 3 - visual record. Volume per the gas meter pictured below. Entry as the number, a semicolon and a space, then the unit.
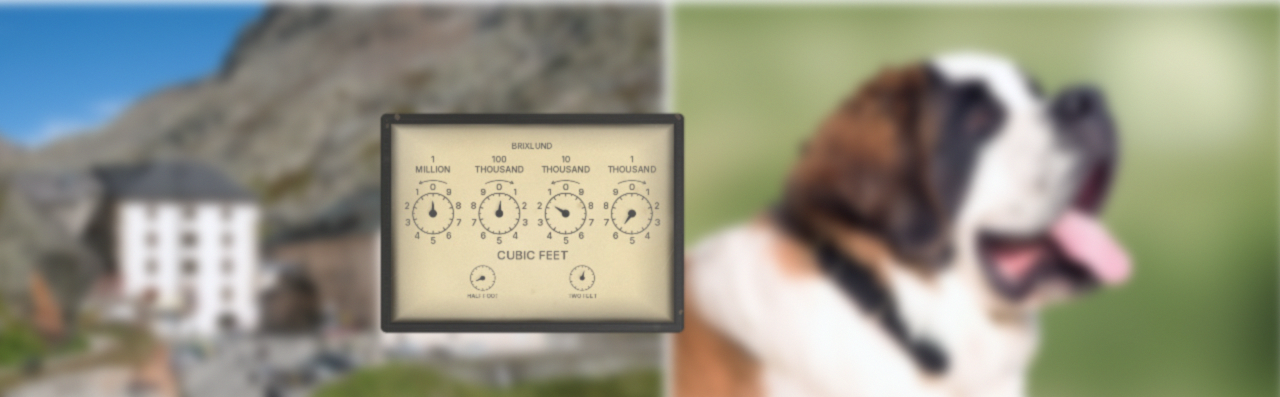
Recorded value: 1600; ft³
